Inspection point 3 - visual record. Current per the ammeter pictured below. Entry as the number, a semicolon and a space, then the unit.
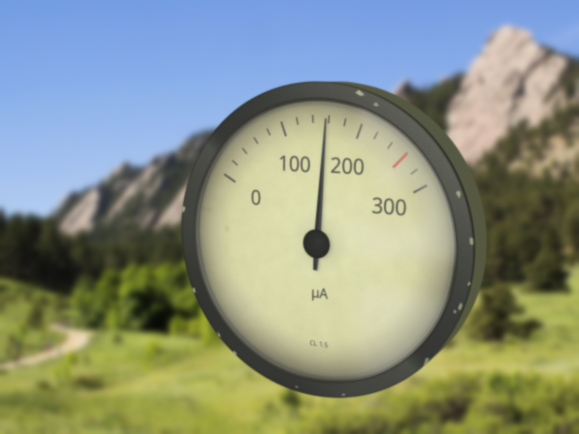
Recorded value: 160; µA
